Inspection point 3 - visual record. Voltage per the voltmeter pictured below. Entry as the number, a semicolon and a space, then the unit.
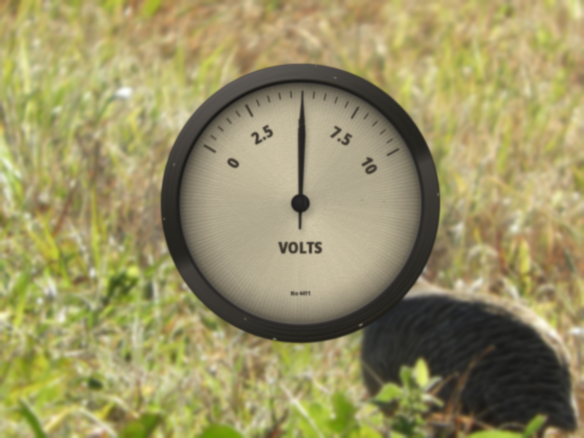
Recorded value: 5; V
